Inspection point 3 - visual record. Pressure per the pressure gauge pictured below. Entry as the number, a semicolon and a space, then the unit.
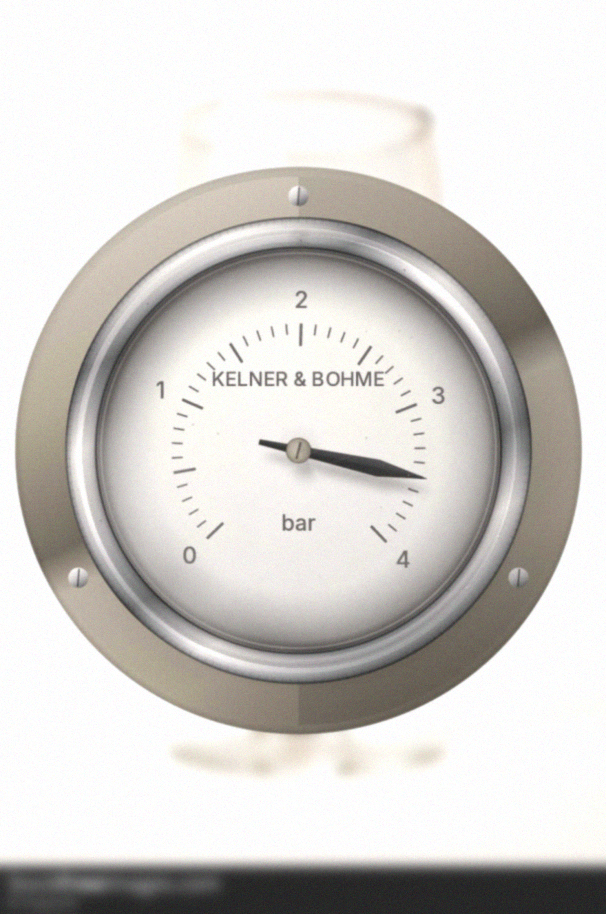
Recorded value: 3.5; bar
